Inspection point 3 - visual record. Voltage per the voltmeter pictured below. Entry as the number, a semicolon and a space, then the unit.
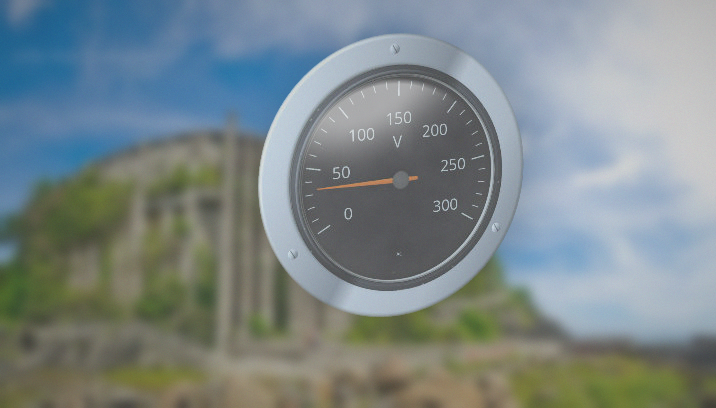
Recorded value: 35; V
